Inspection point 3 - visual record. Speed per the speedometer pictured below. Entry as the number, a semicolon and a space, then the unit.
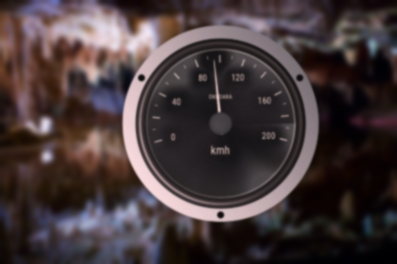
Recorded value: 95; km/h
